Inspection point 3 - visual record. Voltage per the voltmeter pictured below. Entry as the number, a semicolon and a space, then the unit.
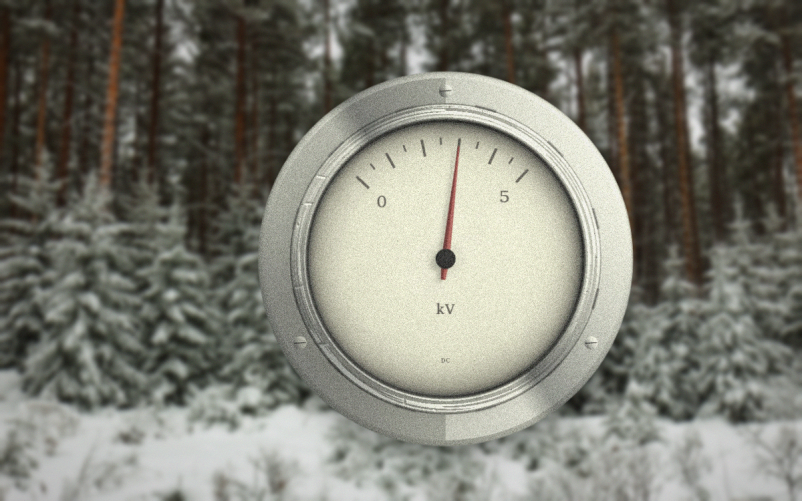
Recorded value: 3; kV
